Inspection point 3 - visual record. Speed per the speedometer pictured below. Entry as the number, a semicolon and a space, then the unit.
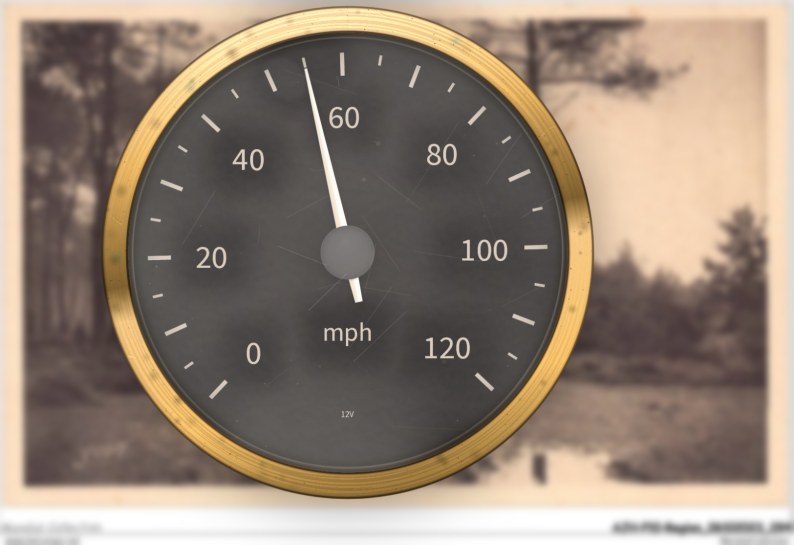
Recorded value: 55; mph
